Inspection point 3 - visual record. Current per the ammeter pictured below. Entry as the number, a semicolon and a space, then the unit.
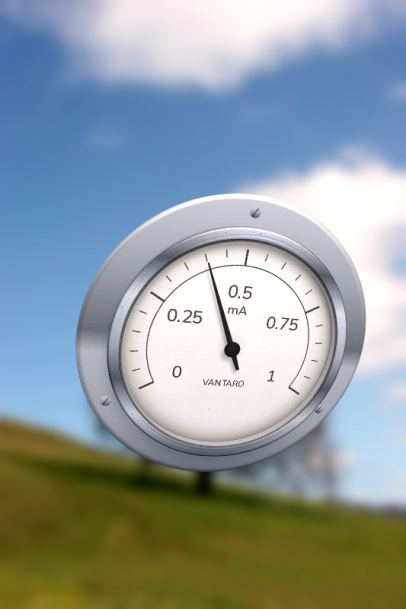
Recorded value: 0.4; mA
